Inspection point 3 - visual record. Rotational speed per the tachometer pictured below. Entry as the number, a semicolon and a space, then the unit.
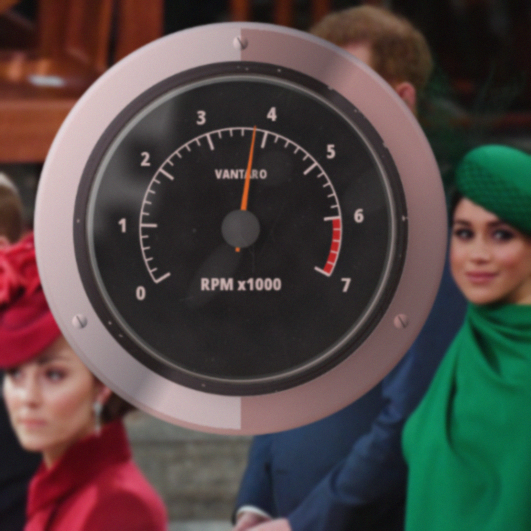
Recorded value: 3800; rpm
